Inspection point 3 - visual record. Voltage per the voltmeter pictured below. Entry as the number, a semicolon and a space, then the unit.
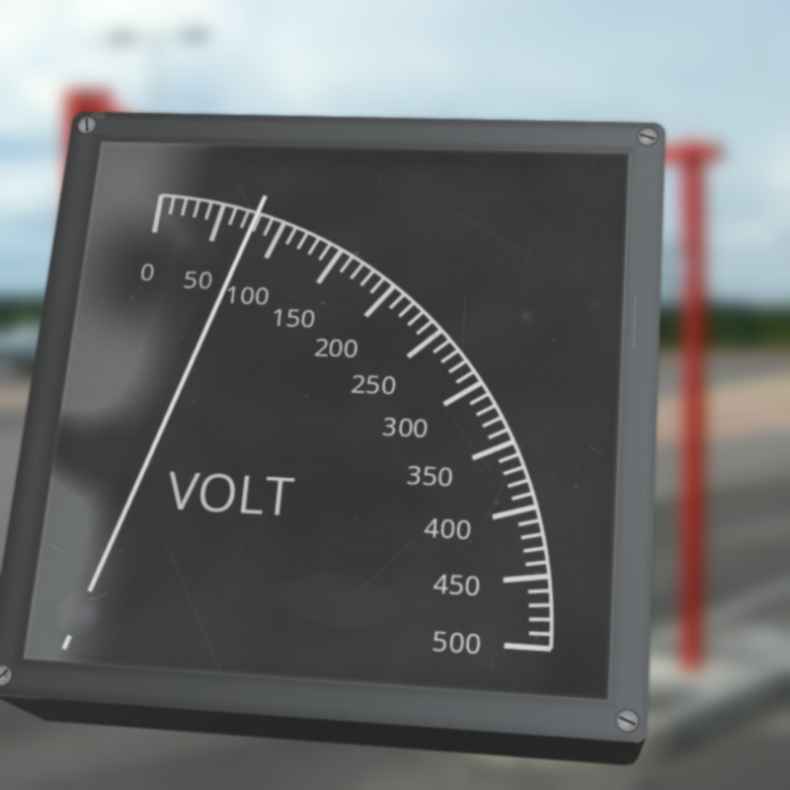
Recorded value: 80; V
